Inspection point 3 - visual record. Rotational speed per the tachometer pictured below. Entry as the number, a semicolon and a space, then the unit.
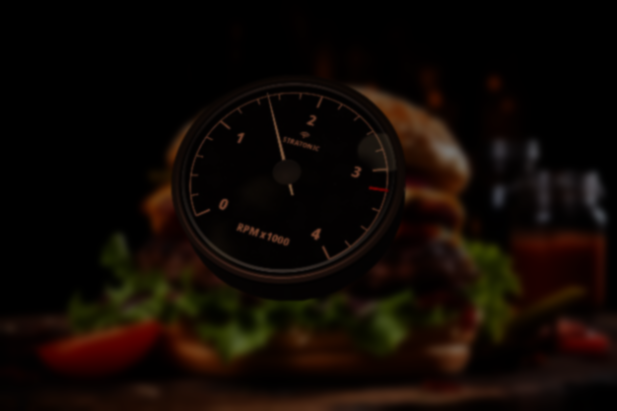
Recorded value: 1500; rpm
